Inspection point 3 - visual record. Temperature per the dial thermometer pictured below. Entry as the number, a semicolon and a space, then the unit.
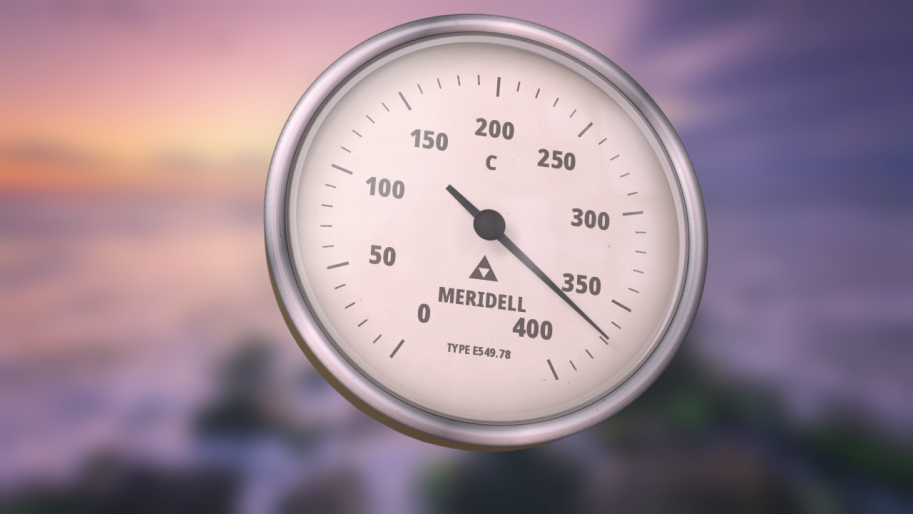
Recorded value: 370; °C
